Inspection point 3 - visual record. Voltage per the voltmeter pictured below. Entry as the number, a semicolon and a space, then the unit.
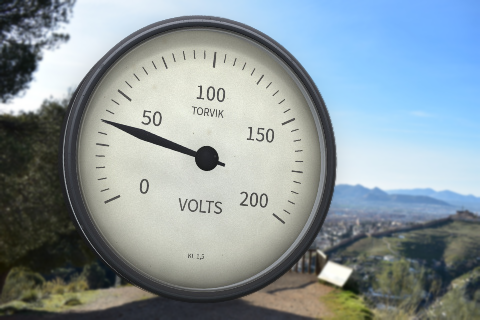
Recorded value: 35; V
